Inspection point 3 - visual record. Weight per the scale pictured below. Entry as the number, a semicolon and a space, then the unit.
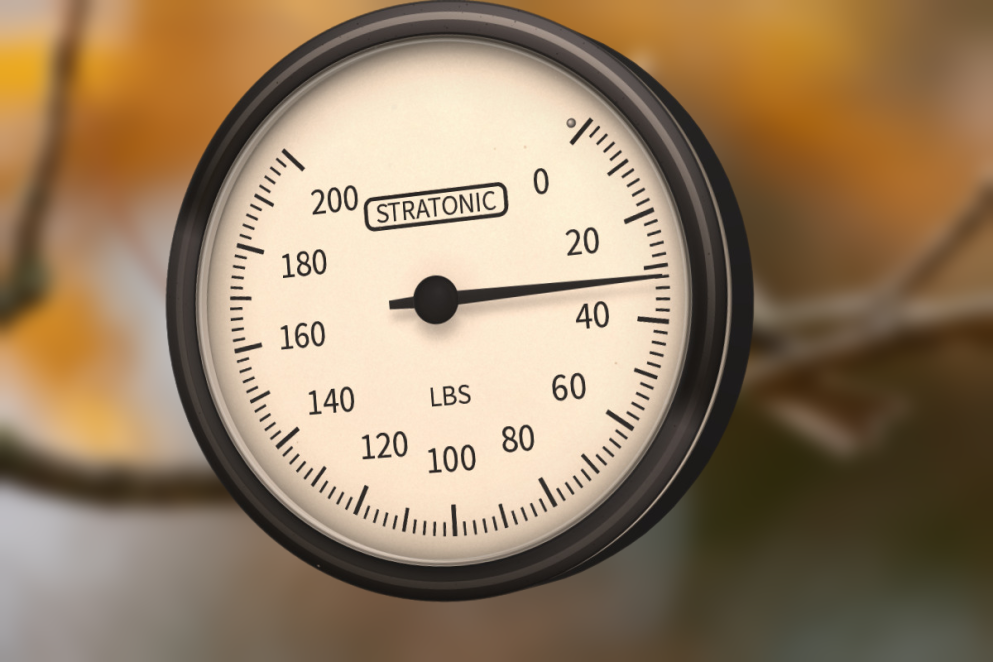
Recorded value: 32; lb
